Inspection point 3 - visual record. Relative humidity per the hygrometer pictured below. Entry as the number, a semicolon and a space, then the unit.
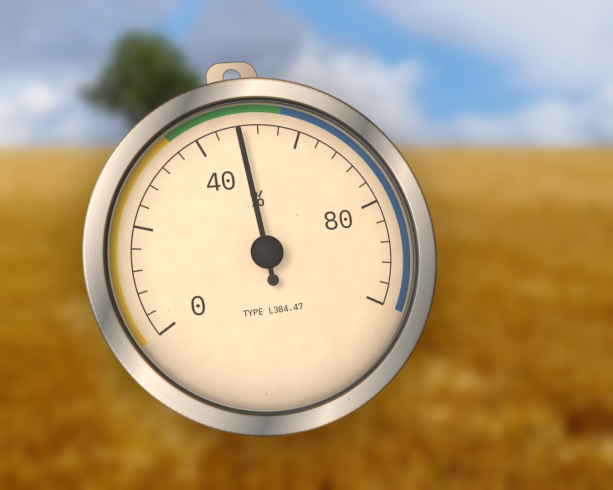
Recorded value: 48; %
